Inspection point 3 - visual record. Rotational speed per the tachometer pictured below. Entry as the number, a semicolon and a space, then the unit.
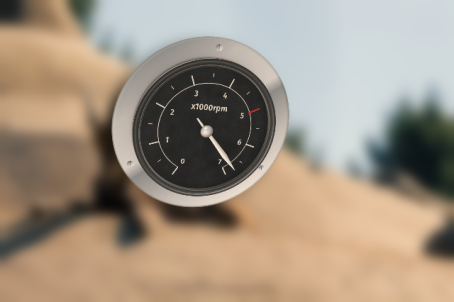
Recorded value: 6750; rpm
